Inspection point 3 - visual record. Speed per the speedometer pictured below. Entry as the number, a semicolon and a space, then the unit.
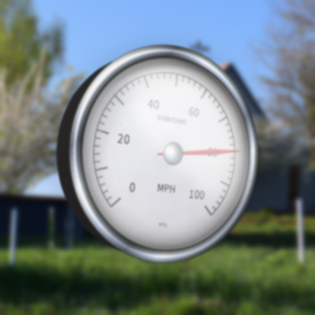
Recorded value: 80; mph
